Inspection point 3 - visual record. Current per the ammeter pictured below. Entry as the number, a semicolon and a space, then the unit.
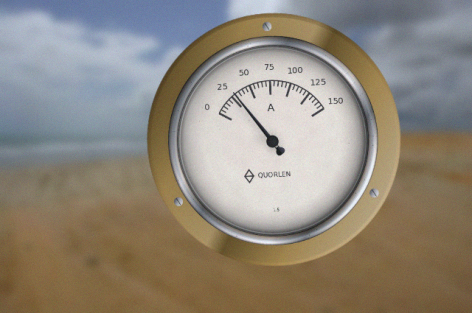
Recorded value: 30; A
